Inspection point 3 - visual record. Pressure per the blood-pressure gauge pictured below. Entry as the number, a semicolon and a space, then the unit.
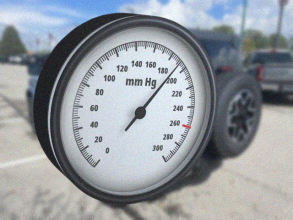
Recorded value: 190; mmHg
